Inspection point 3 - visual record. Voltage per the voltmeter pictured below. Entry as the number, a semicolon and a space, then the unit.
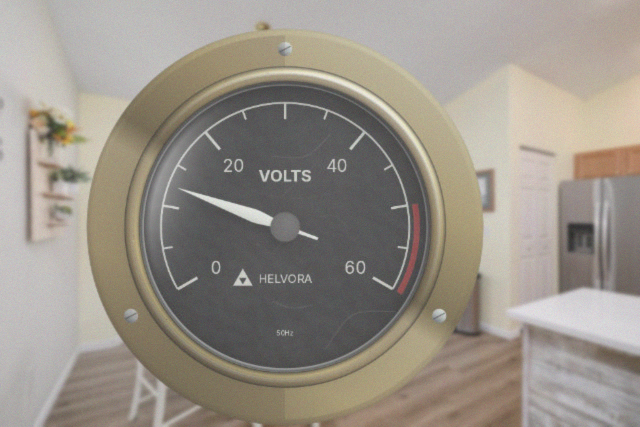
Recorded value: 12.5; V
